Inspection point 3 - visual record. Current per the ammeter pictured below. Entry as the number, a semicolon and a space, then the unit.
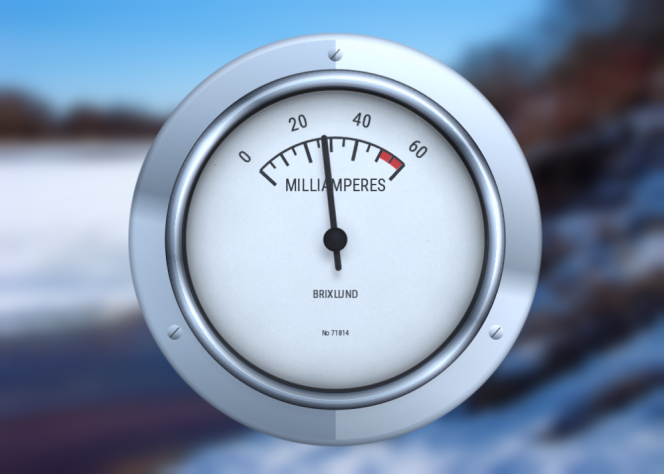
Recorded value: 27.5; mA
